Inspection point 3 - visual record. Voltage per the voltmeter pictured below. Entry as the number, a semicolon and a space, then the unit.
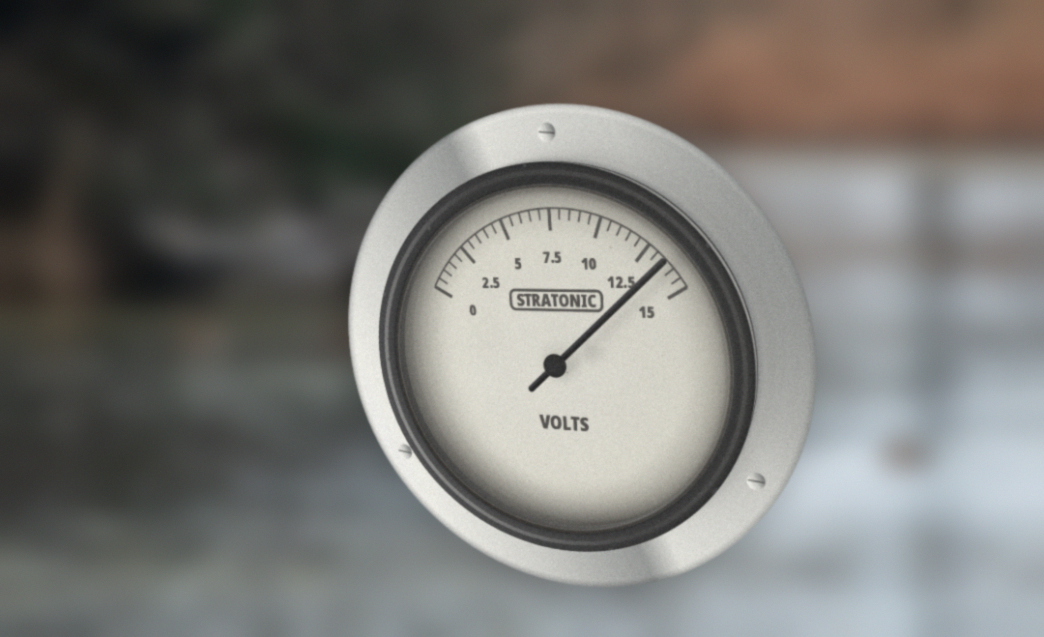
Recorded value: 13.5; V
